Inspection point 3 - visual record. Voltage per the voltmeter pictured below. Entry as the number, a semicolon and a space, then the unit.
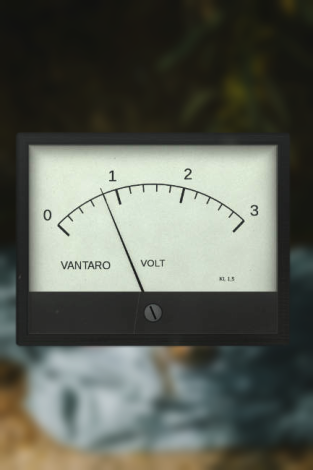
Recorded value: 0.8; V
